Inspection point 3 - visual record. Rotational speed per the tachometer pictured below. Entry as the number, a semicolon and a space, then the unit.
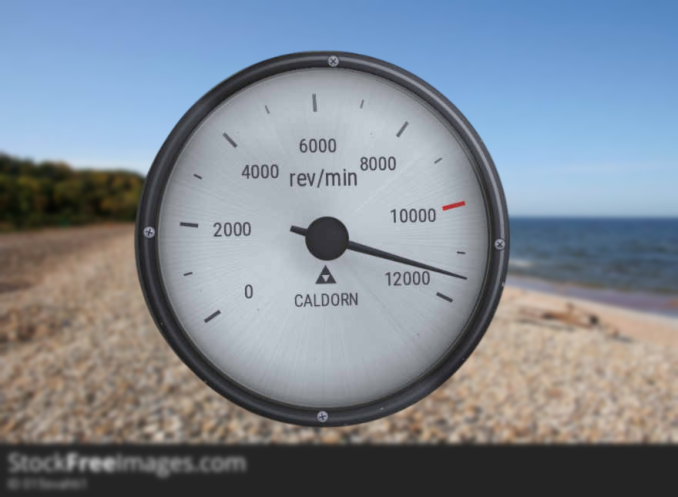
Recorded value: 11500; rpm
